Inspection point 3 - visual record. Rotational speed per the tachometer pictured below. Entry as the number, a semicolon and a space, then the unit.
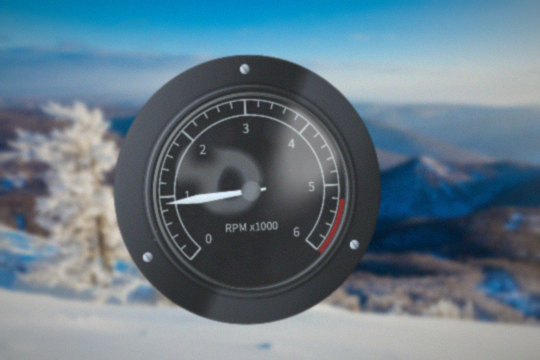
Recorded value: 900; rpm
